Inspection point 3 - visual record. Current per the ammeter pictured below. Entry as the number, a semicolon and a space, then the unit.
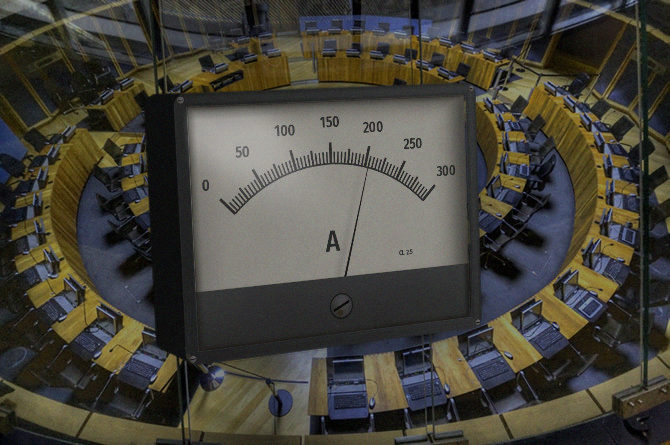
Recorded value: 200; A
